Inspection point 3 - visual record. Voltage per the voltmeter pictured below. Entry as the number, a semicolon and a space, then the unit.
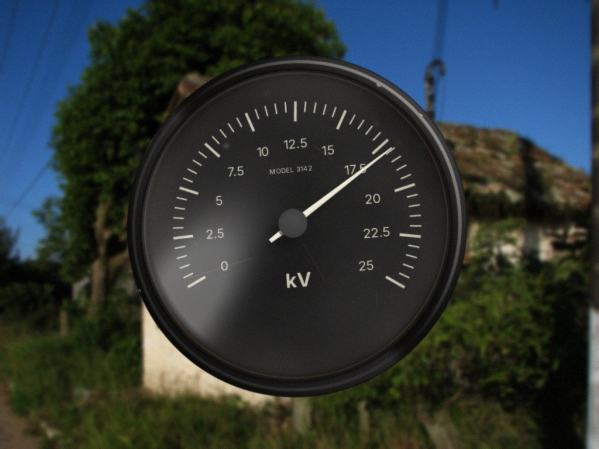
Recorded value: 18; kV
